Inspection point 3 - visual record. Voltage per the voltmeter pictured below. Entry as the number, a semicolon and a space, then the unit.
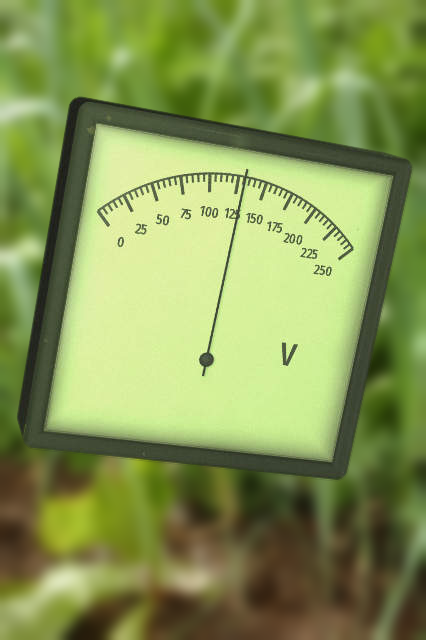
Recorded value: 130; V
